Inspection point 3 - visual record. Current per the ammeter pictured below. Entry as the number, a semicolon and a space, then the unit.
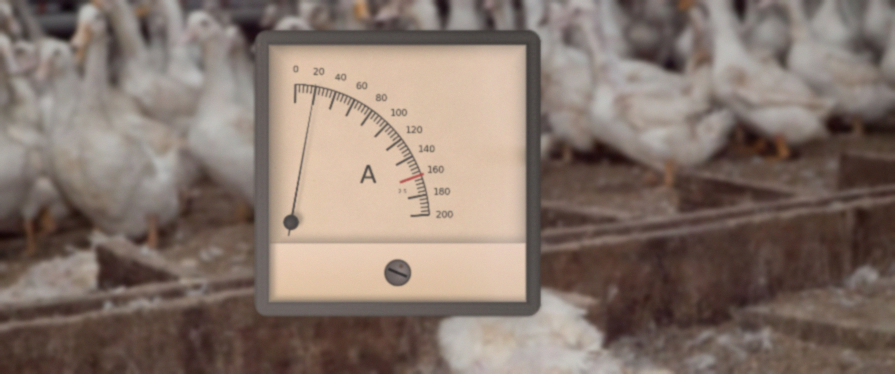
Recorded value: 20; A
